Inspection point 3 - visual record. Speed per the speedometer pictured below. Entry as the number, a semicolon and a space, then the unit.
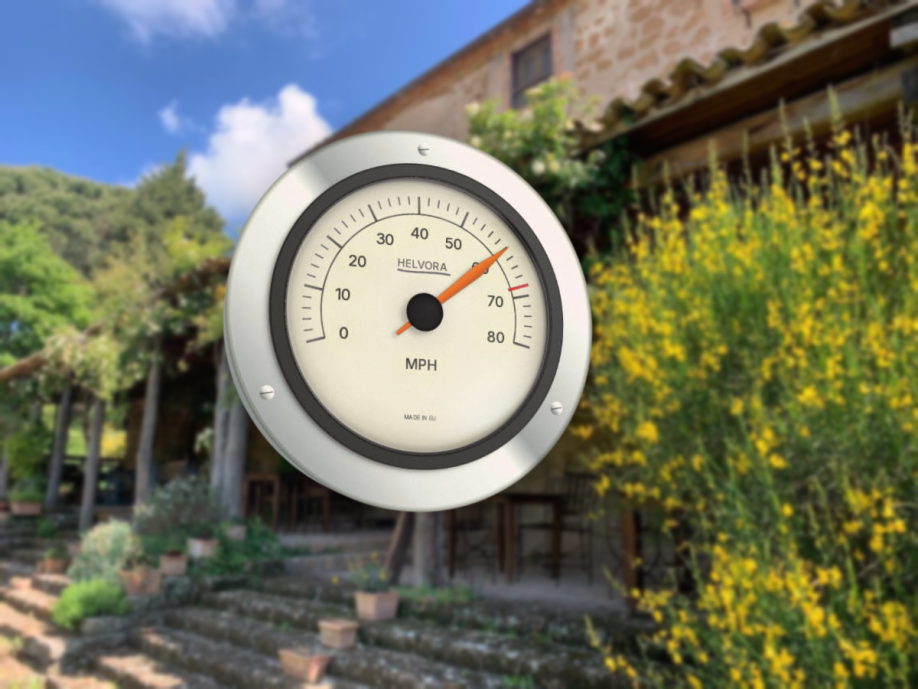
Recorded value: 60; mph
